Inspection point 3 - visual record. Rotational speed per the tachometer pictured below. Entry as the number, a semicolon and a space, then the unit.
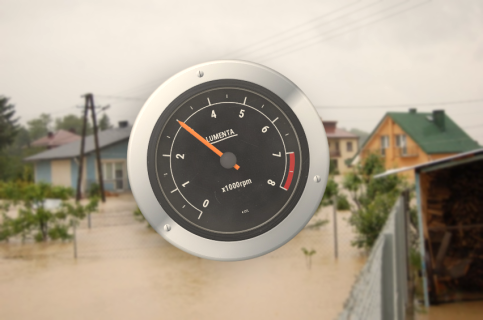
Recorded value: 3000; rpm
